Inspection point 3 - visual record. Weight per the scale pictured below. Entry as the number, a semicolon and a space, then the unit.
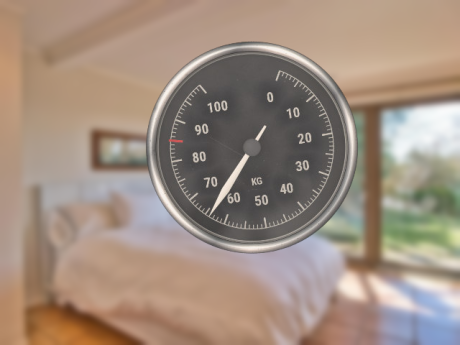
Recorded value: 64; kg
